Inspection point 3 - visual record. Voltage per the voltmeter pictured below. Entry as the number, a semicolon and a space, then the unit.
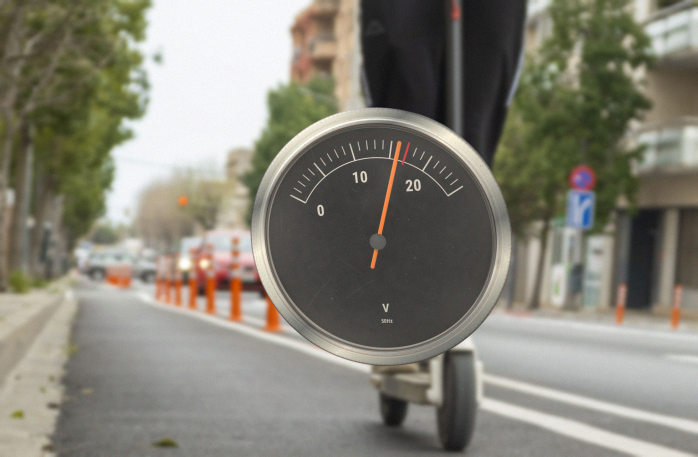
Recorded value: 16; V
